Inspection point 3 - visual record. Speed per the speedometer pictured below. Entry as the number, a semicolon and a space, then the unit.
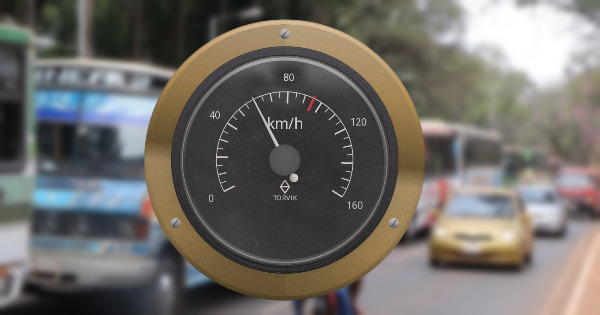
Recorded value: 60; km/h
